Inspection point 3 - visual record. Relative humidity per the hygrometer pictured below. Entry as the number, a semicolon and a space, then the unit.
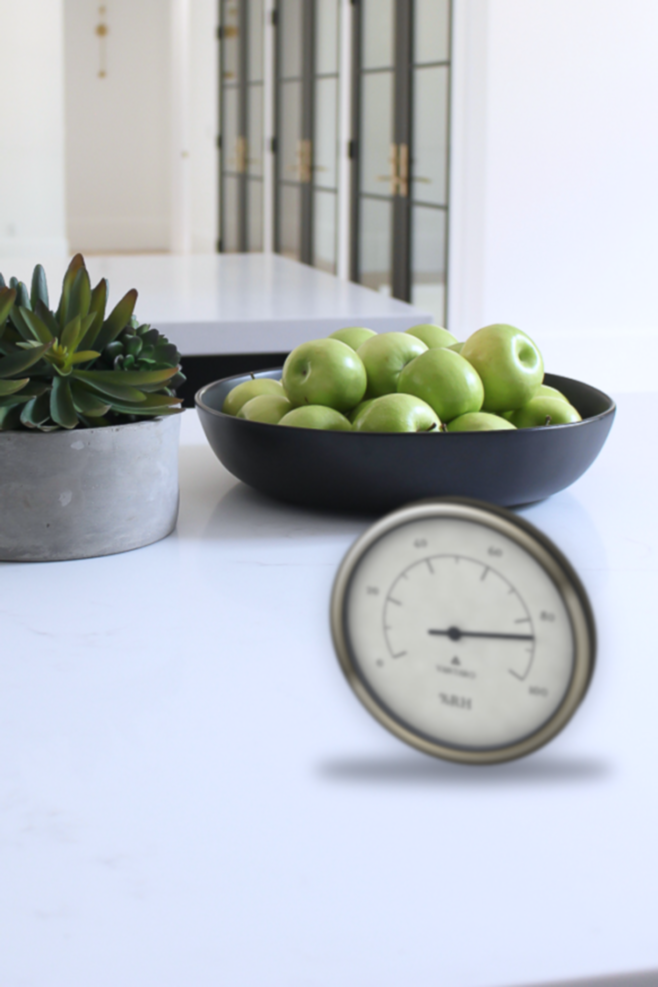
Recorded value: 85; %
